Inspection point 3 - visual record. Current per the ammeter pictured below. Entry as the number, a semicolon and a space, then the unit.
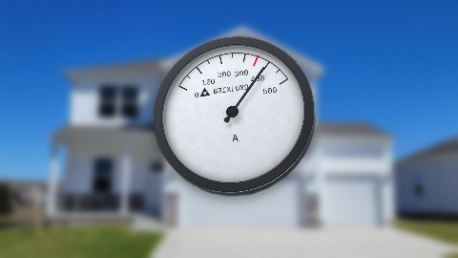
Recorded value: 400; A
